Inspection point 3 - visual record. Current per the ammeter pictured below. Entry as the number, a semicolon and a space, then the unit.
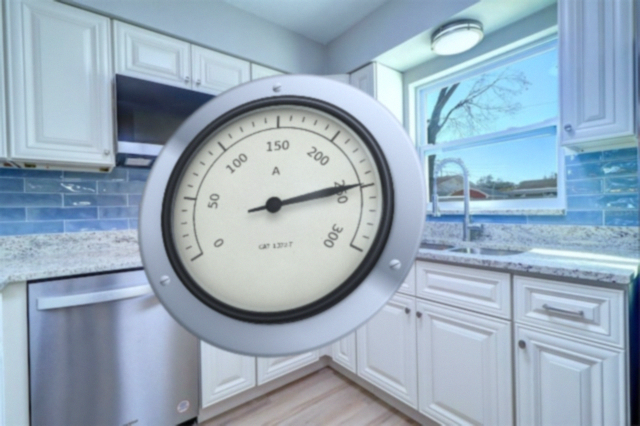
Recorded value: 250; A
